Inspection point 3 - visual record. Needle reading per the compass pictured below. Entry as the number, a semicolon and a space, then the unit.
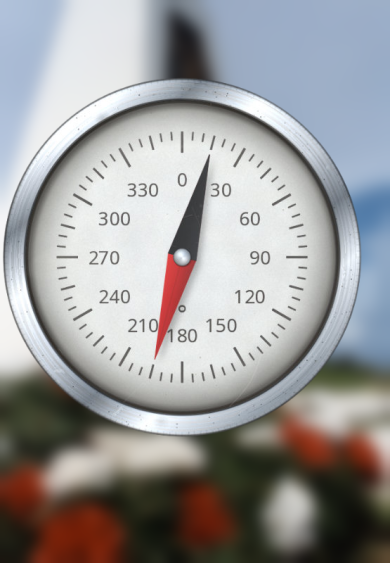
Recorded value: 195; °
